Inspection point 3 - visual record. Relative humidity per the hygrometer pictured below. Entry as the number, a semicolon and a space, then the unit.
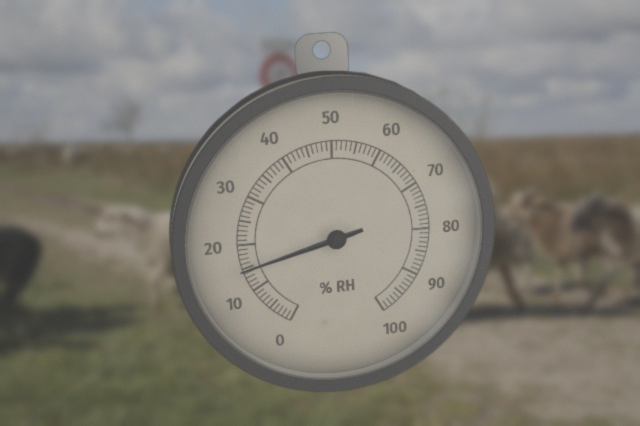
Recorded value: 15; %
